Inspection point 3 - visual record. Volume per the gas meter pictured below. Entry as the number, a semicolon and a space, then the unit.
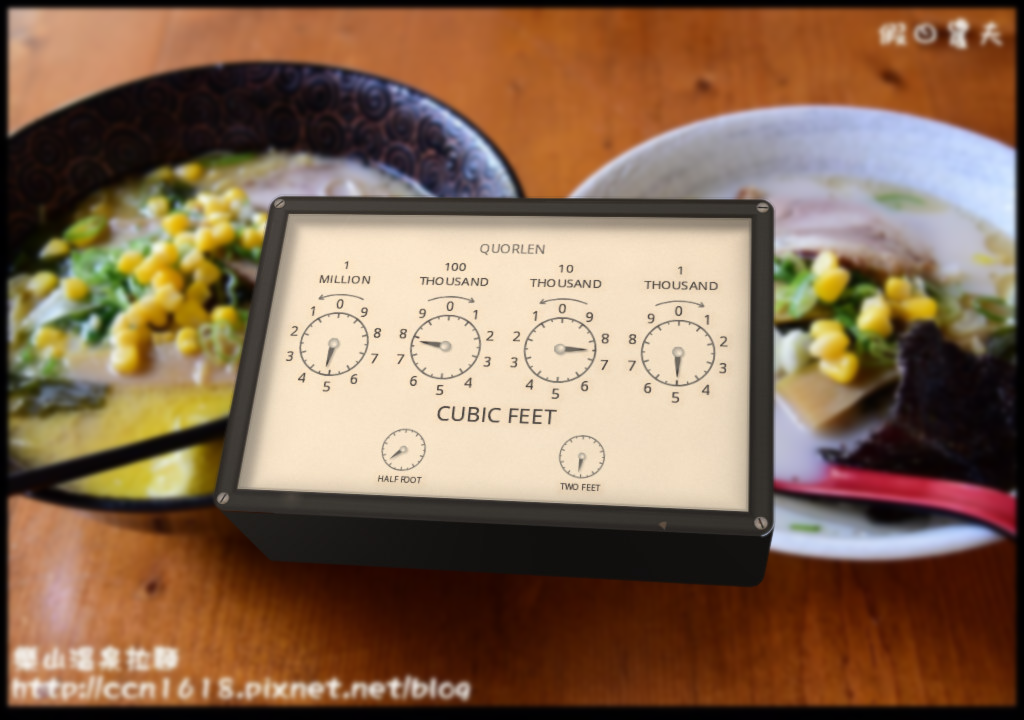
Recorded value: 477500; ft³
